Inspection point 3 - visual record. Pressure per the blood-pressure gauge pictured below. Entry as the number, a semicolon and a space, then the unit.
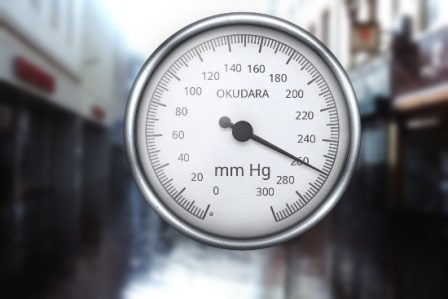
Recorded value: 260; mmHg
